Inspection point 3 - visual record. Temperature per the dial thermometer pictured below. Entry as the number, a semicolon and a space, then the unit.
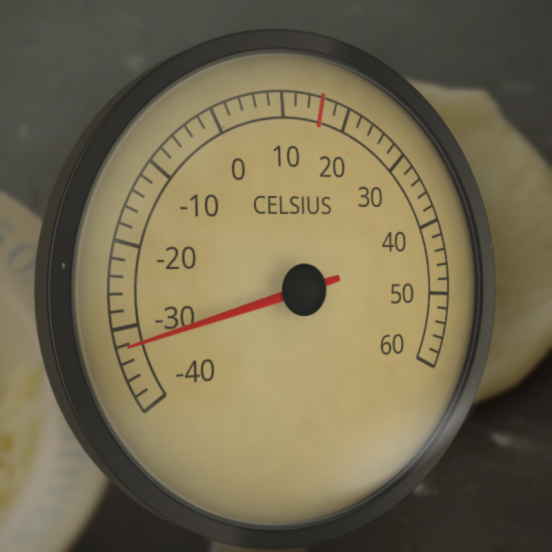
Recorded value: -32; °C
